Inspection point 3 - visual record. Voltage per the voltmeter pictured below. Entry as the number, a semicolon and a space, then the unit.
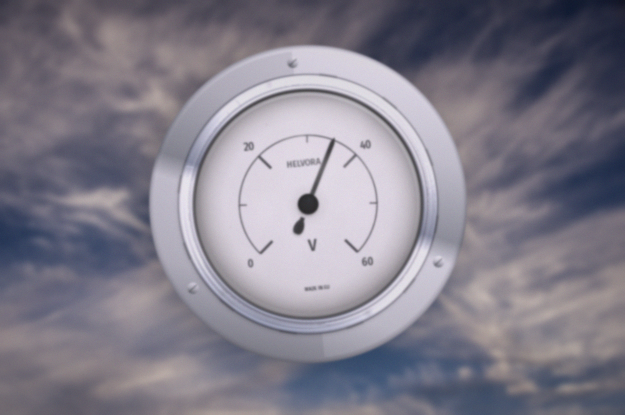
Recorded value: 35; V
